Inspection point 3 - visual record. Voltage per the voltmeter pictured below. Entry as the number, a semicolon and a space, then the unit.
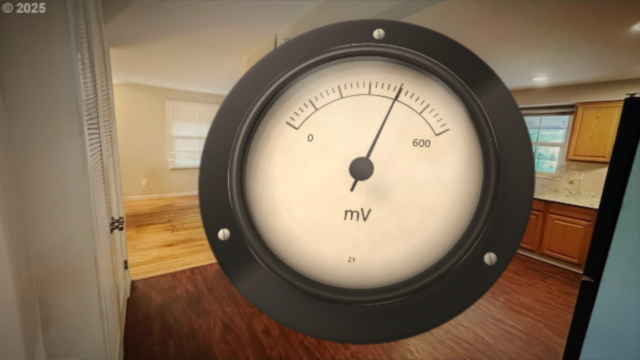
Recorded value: 400; mV
